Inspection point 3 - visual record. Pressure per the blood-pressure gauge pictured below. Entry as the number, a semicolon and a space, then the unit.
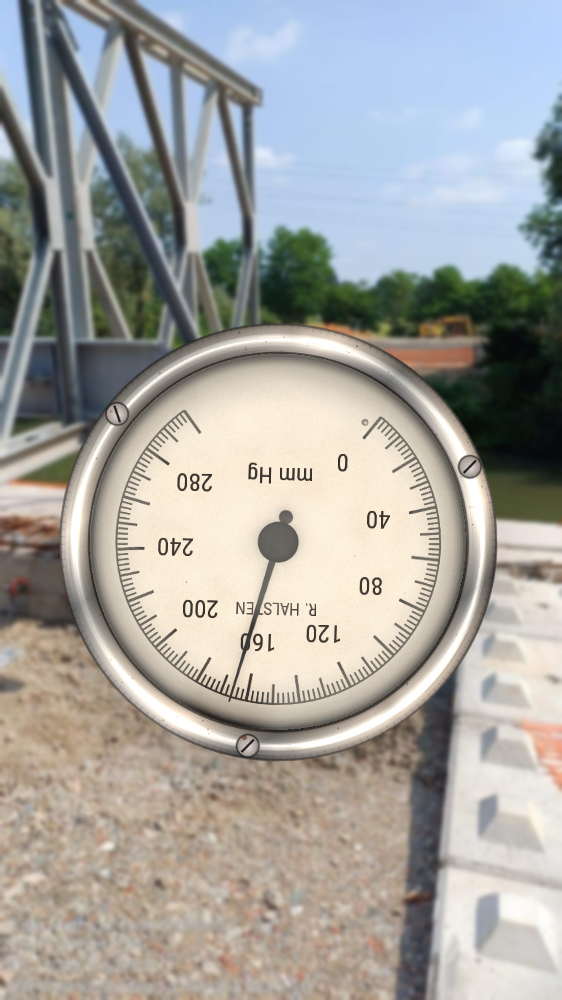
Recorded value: 166; mmHg
